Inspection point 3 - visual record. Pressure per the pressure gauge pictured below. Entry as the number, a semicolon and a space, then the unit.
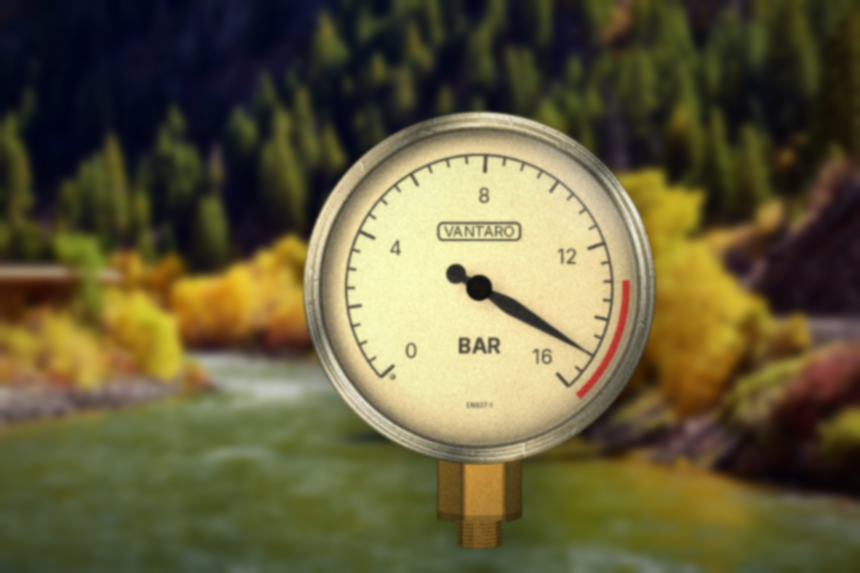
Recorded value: 15; bar
